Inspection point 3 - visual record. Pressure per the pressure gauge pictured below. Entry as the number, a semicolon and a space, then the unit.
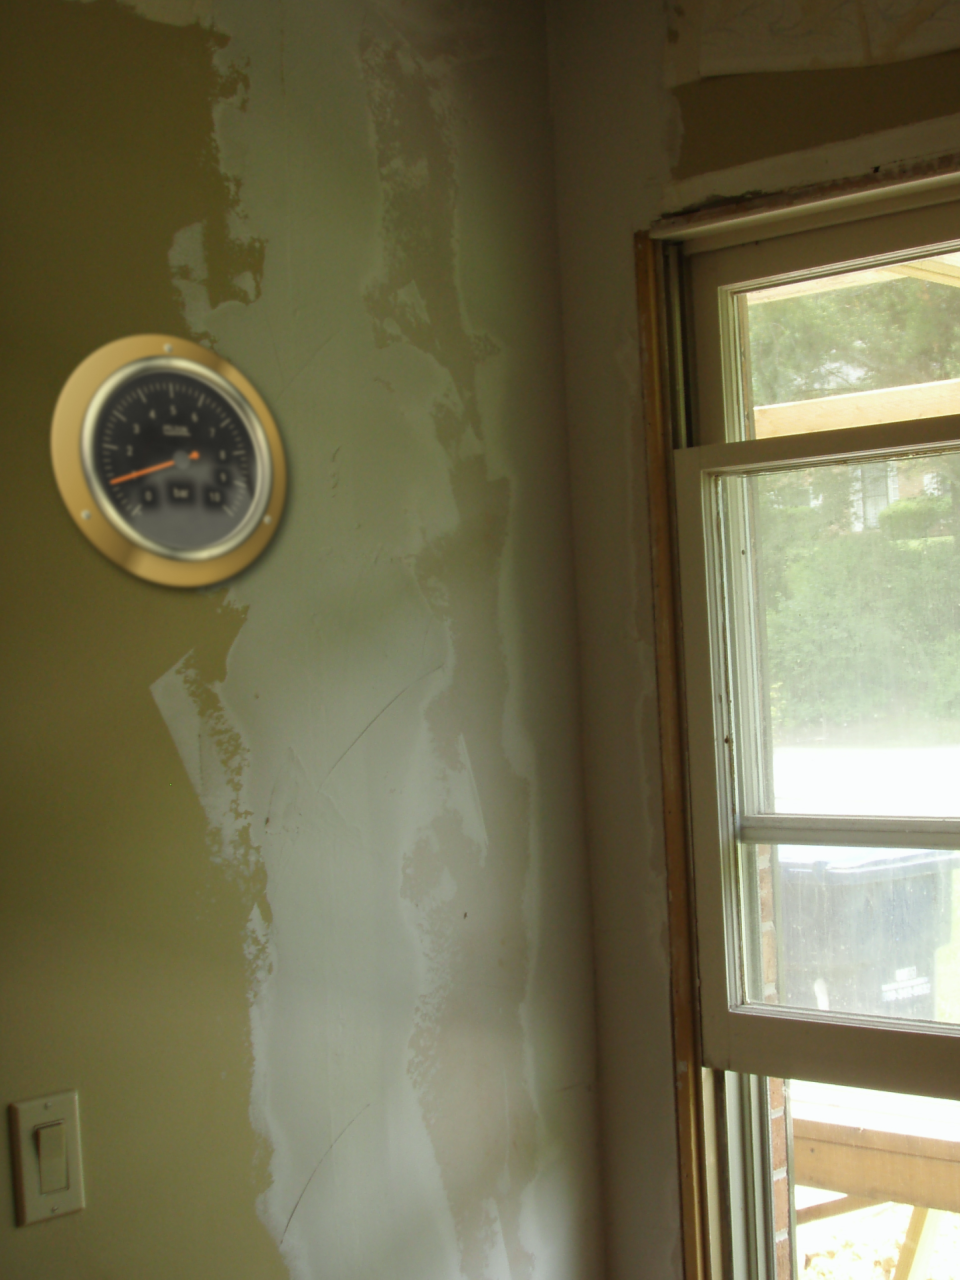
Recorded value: 1; bar
